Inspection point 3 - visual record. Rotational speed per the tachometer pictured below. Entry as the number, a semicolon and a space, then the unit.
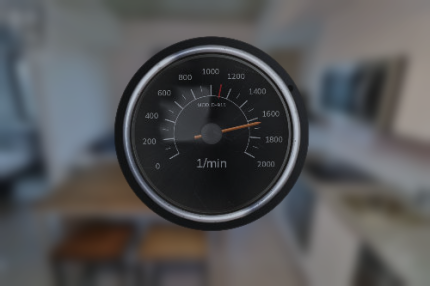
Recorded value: 1650; rpm
